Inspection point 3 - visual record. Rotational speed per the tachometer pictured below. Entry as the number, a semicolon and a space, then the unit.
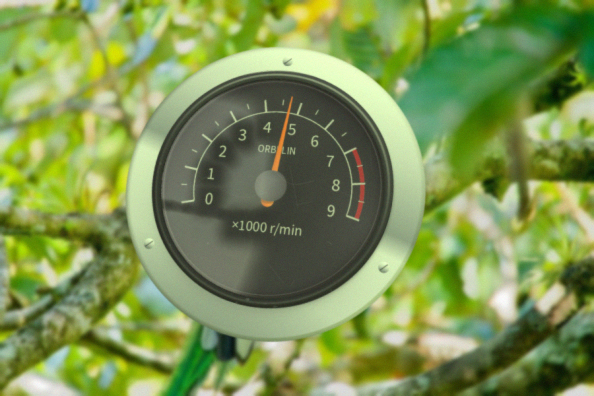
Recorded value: 4750; rpm
